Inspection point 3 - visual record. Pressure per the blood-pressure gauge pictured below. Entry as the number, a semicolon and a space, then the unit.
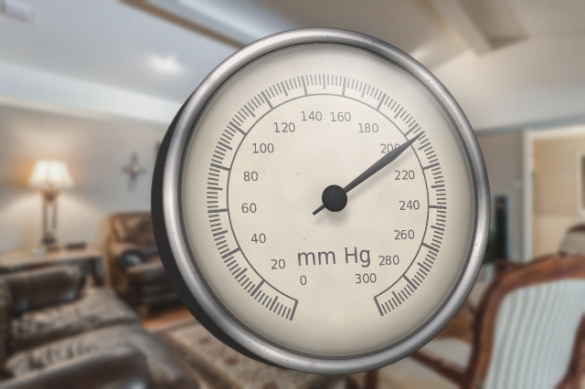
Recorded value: 204; mmHg
